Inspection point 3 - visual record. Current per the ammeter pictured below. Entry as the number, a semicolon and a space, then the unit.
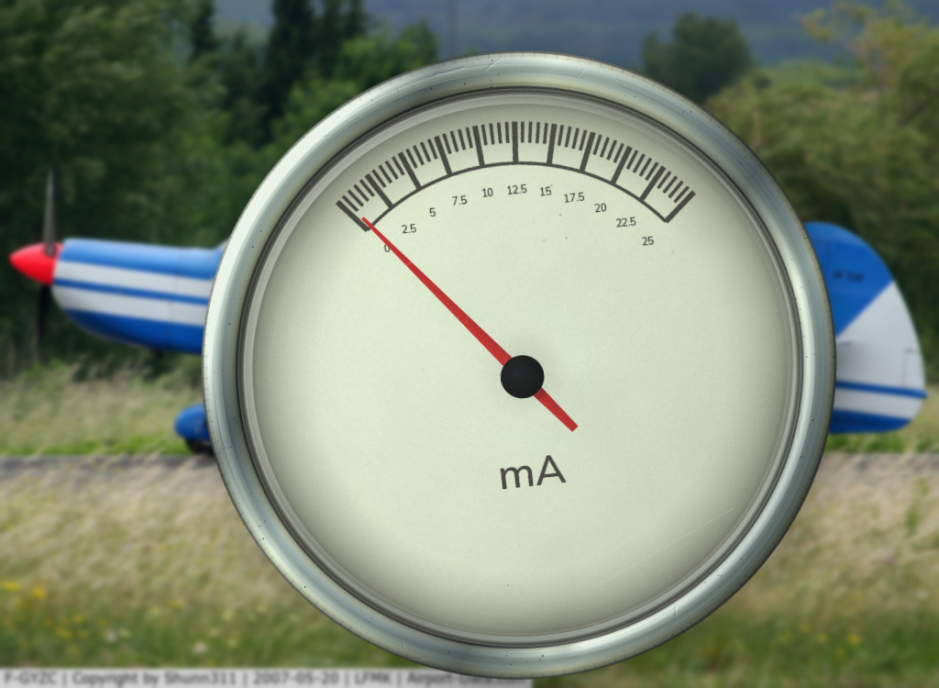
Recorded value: 0.5; mA
